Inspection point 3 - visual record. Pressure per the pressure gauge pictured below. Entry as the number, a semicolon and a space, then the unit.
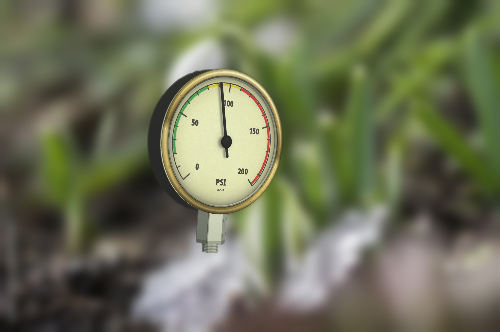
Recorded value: 90; psi
